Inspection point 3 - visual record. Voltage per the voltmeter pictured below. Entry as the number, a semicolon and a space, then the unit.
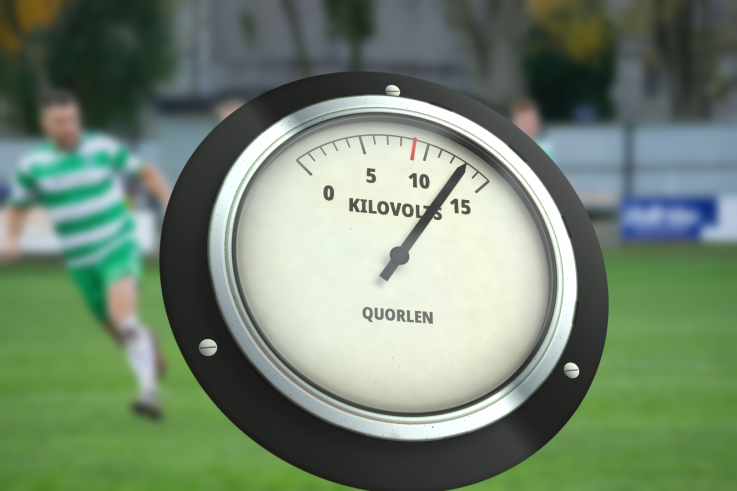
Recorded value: 13; kV
